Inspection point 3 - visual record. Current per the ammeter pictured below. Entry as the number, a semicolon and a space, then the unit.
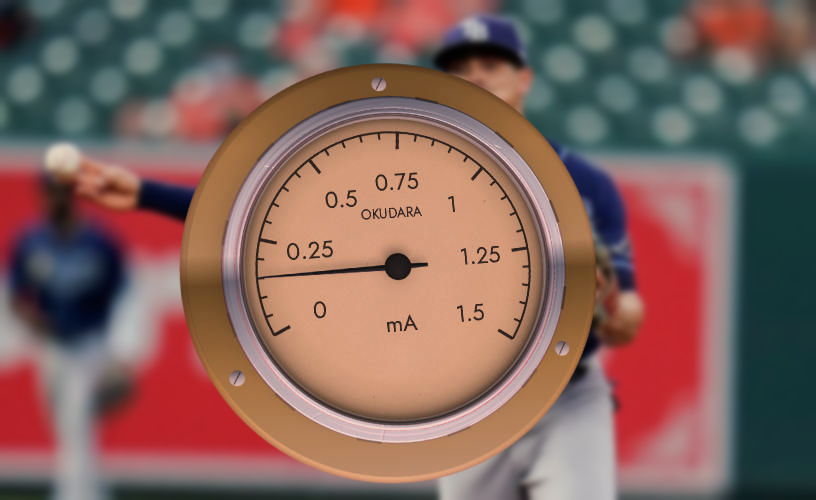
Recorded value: 0.15; mA
